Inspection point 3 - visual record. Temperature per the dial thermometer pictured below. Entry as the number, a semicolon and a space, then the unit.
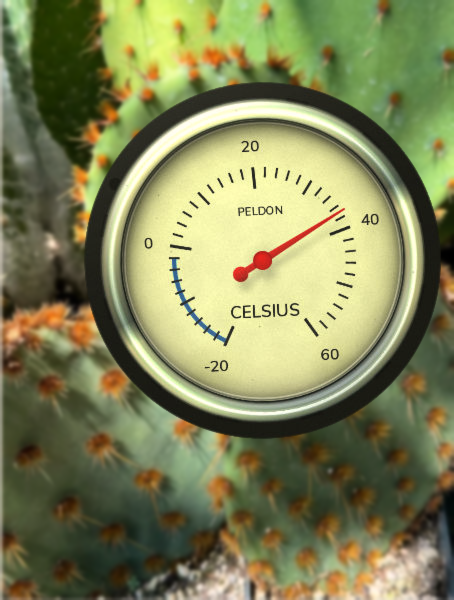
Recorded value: 37; °C
